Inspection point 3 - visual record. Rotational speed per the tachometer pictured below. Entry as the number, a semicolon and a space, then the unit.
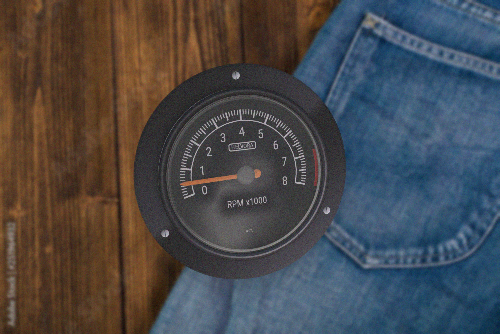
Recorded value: 500; rpm
